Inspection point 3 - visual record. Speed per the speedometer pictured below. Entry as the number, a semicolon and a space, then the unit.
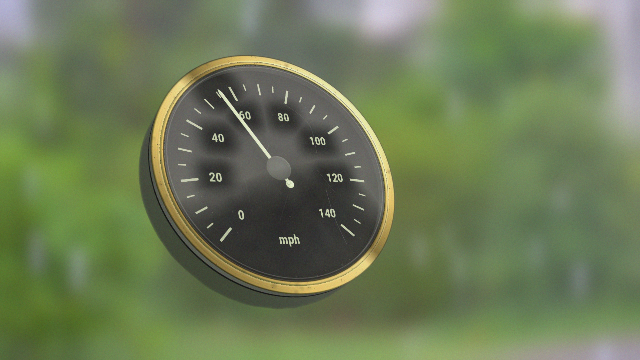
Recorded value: 55; mph
